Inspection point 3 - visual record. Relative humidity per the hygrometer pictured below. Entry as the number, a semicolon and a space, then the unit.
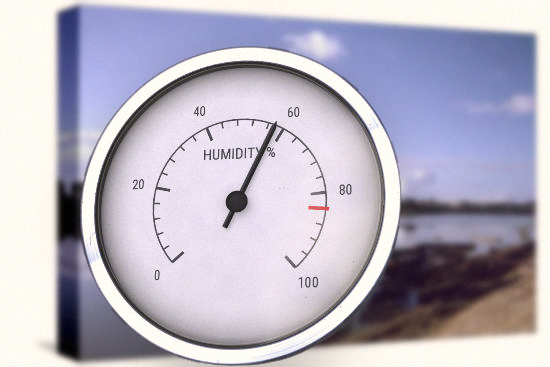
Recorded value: 58; %
